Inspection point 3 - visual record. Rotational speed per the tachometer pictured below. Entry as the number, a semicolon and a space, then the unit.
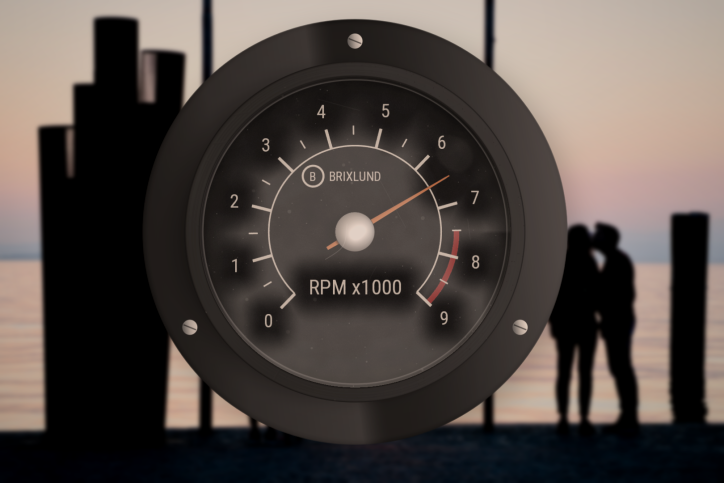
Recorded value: 6500; rpm
